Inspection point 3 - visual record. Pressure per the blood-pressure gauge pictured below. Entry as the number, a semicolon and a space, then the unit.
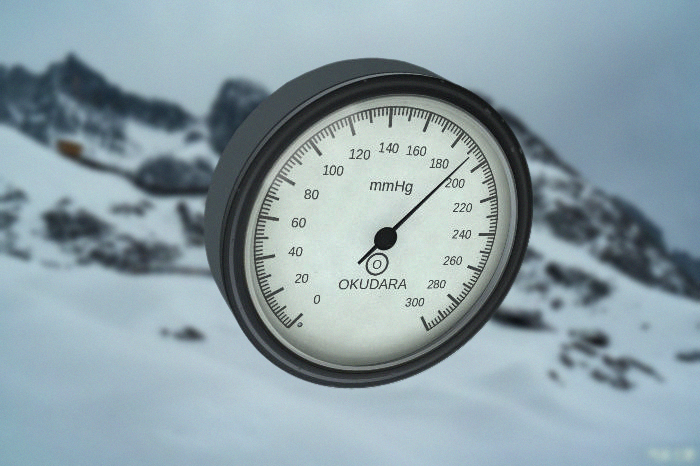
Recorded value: 190; mmHg
